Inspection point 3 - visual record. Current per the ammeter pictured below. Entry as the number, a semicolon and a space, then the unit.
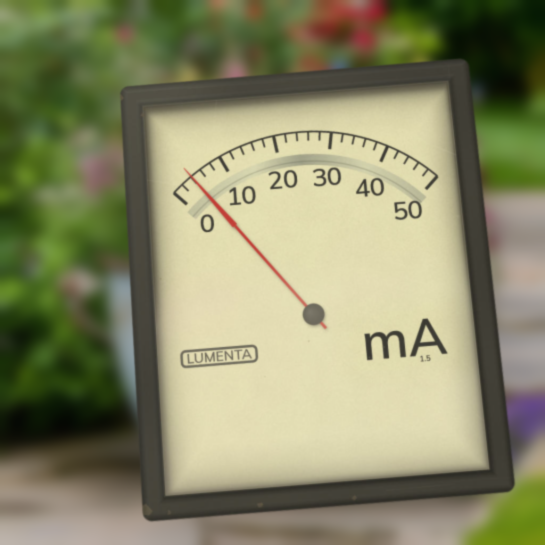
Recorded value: 4; mA
